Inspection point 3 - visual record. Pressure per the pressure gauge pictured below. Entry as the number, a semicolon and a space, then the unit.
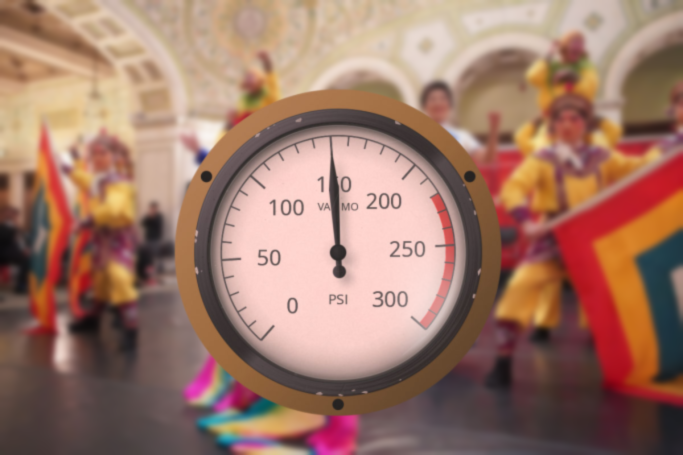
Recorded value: 150; psi
